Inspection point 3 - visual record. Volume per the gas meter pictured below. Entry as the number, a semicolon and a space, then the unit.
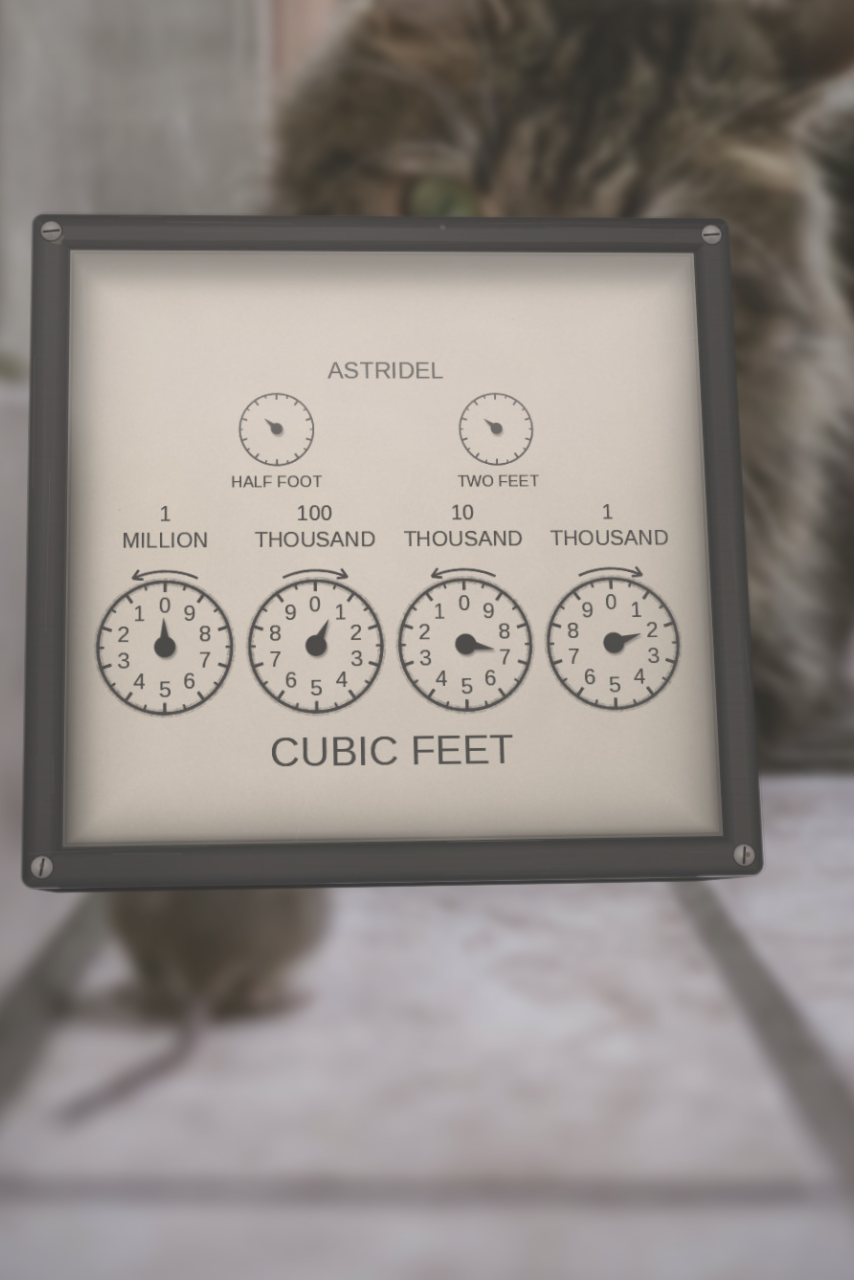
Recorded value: 7200; ft³
